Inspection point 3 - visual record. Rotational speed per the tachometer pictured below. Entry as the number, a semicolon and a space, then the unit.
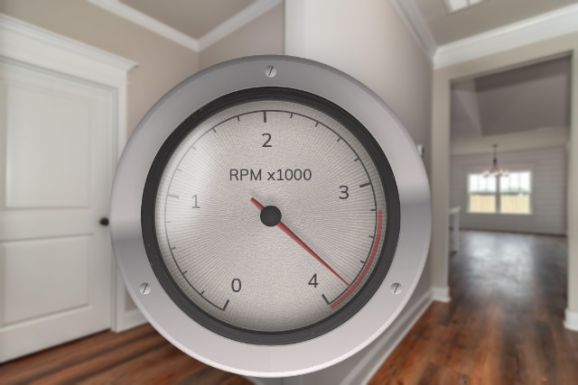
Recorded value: 3800; rpm
